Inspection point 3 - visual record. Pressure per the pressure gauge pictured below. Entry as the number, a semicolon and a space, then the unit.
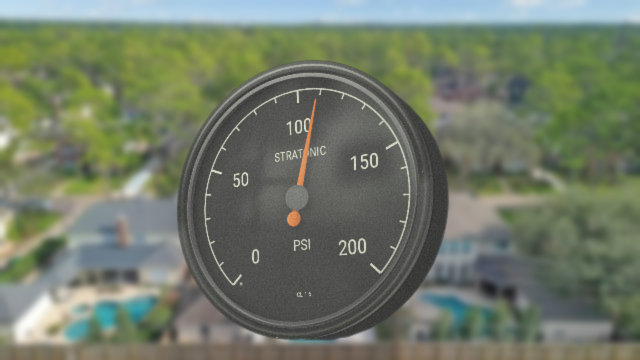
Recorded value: 110; psi
